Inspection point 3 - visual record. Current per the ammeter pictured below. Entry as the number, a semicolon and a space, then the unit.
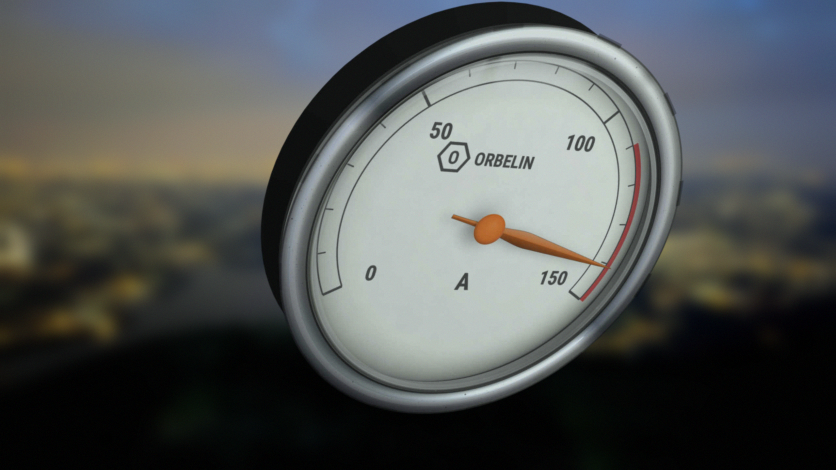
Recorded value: 140; A
